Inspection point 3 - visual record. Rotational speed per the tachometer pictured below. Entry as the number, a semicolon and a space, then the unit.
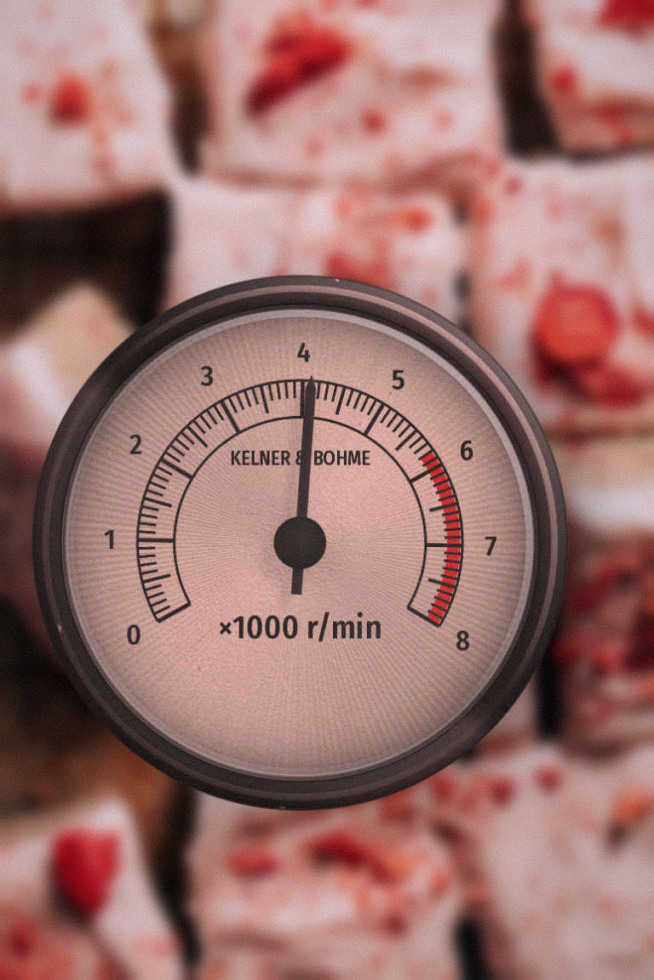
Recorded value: 4100; rpm
